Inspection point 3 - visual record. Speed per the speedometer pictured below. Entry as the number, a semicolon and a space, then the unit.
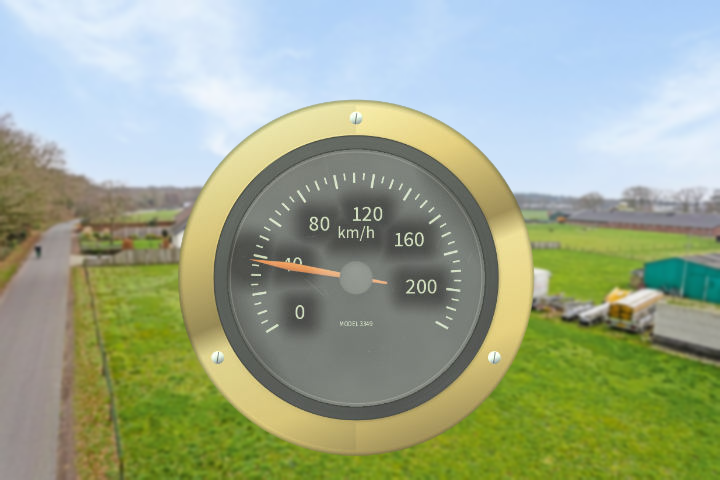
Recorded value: 37.5; km/h
